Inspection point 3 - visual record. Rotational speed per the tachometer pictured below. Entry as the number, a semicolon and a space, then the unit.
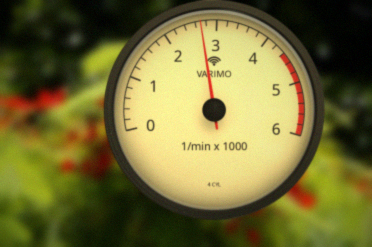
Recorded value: 2700; rpm
